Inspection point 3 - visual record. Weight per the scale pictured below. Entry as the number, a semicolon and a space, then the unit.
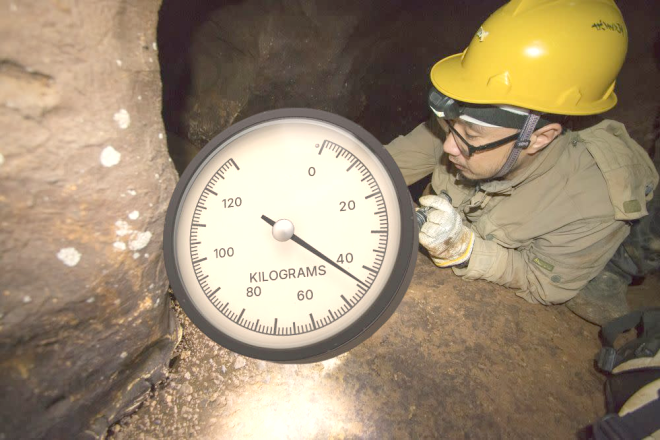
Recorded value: 44; kg
